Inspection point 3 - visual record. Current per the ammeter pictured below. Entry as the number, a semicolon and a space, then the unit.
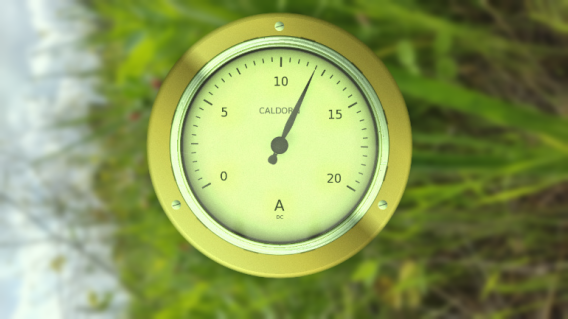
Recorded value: 12; A
